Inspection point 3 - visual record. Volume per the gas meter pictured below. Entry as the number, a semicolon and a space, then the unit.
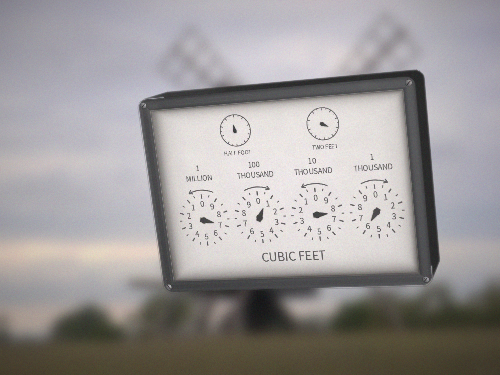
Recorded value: 707600; ft³
